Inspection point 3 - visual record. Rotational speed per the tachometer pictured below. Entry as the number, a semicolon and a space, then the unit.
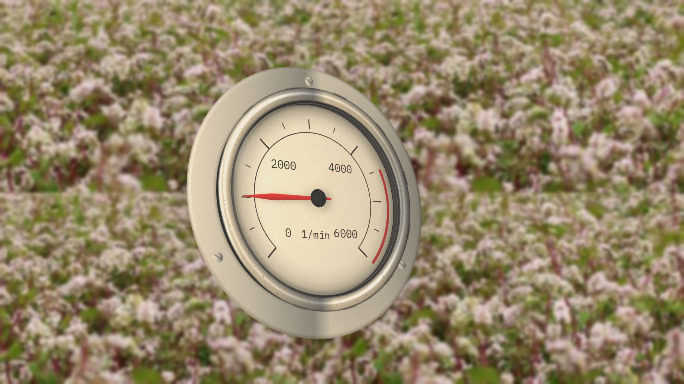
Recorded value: 1000; rpm
